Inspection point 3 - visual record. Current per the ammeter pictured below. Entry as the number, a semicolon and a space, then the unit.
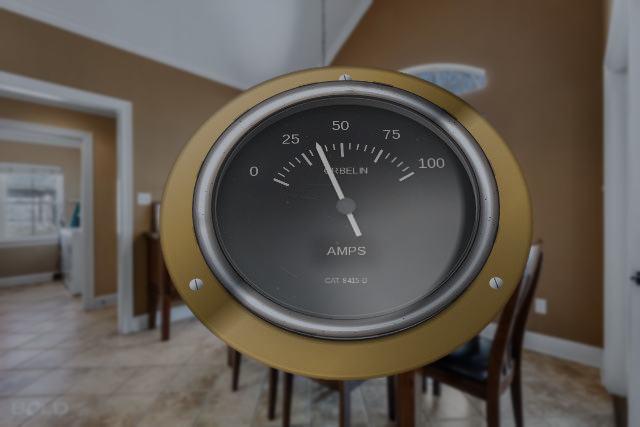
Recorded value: 35; A
